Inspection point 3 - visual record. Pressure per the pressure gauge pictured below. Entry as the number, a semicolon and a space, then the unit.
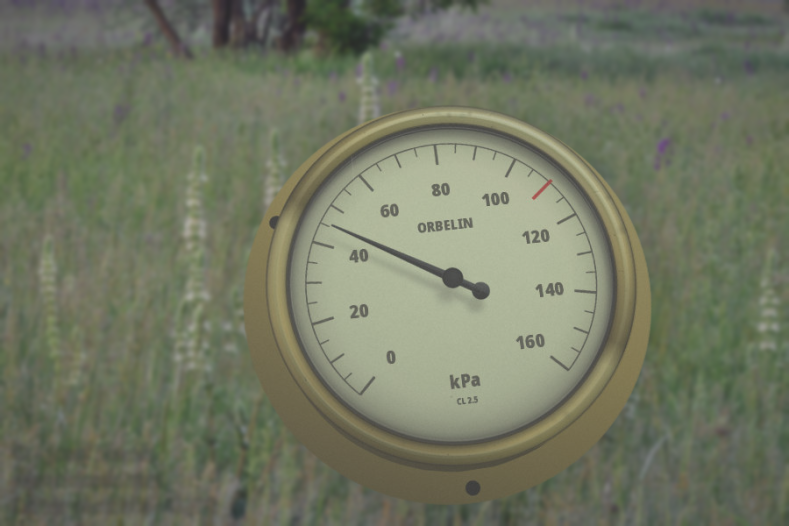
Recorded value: 45; kPa
